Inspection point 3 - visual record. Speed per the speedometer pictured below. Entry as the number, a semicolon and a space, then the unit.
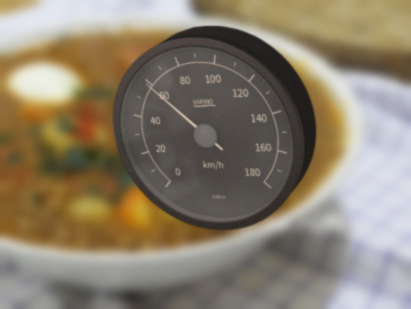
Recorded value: 60; km/h
